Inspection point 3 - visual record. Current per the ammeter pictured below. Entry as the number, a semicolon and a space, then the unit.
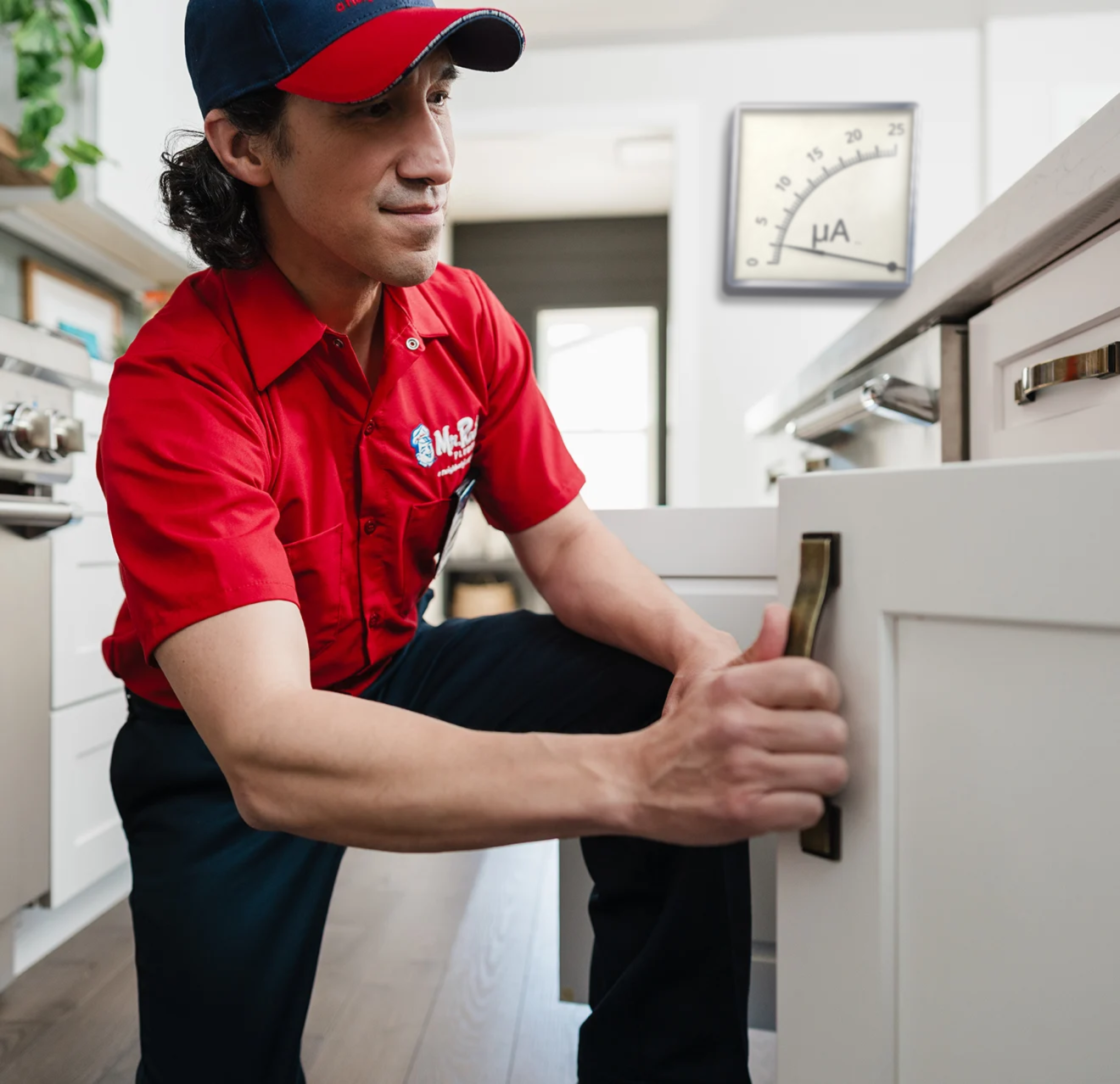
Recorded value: 2.5; µA
